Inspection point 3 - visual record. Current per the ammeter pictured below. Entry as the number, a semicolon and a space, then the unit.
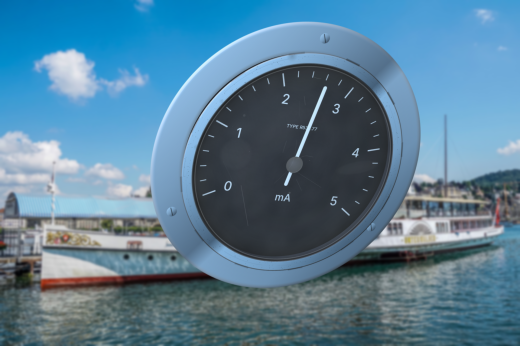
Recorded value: 2.6; mA
